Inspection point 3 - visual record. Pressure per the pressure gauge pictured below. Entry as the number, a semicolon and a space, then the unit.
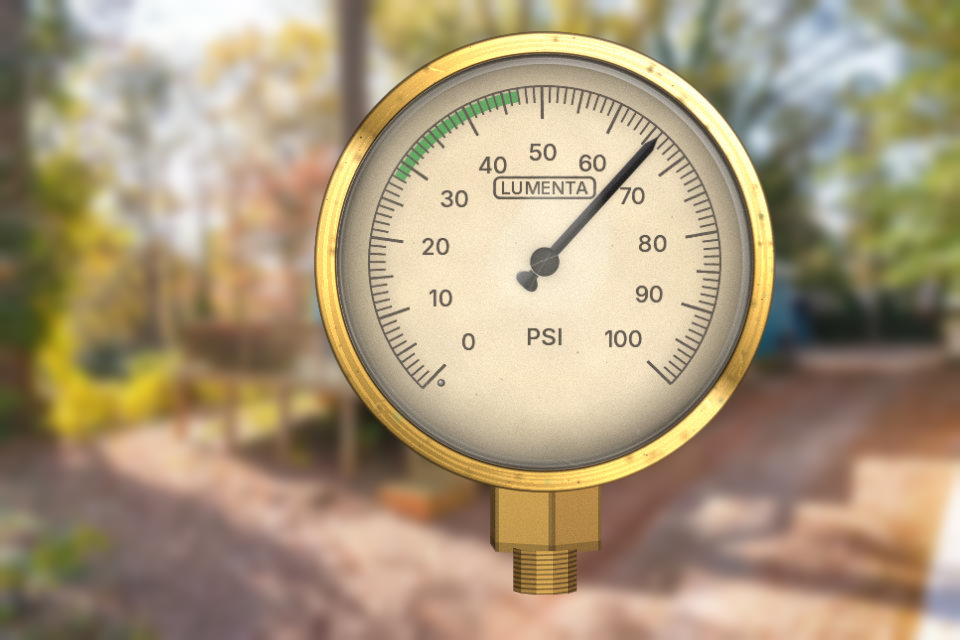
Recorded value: 66; psi
